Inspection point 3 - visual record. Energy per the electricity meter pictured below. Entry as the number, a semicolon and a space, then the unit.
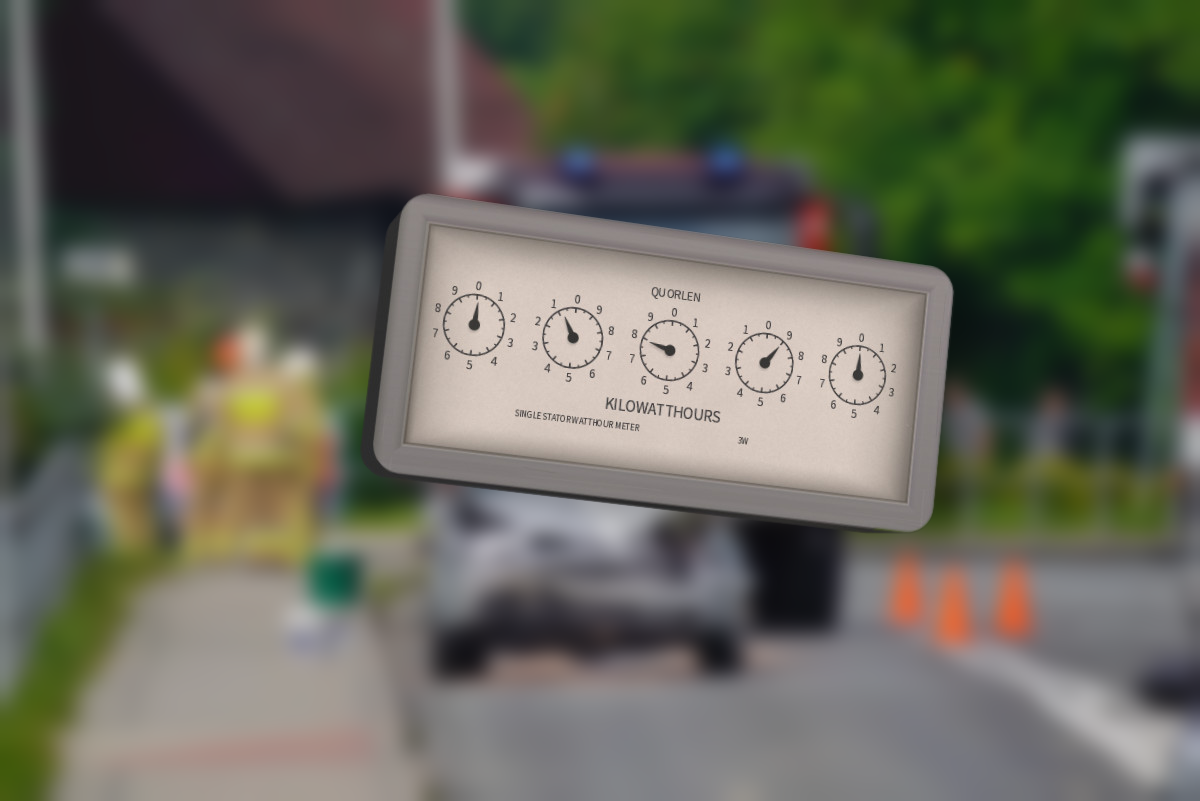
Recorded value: 790; kWh
